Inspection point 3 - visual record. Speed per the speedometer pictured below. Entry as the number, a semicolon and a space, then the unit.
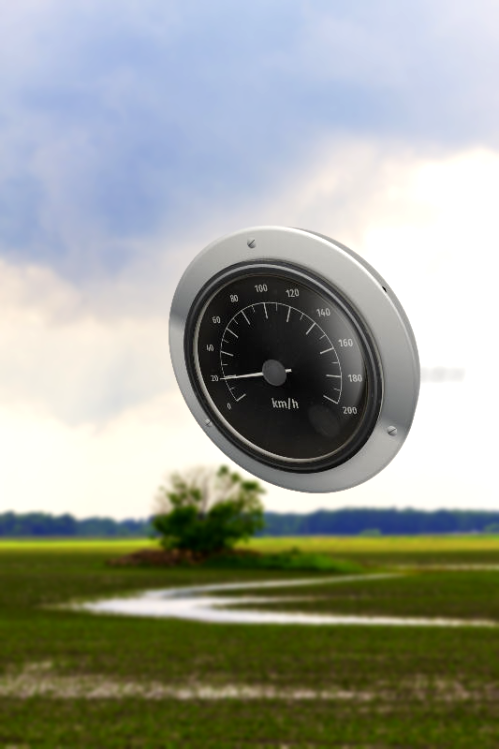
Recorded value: 20; km/h
